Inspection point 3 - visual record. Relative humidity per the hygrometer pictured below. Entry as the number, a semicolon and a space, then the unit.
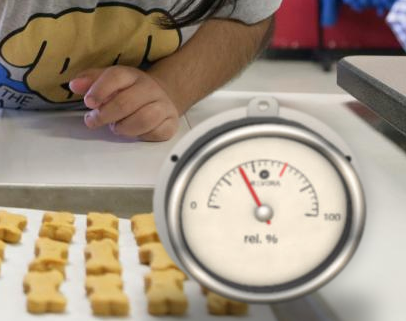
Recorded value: 32; %
